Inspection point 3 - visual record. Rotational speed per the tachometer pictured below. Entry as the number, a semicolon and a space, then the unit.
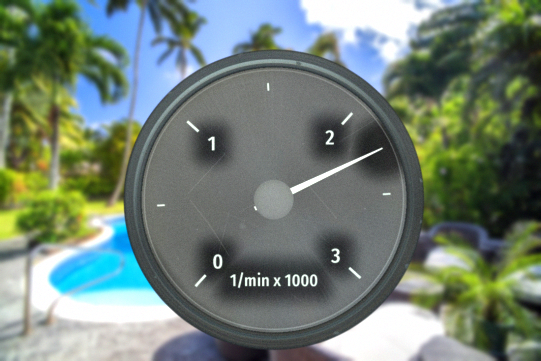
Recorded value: 2250; rpm
